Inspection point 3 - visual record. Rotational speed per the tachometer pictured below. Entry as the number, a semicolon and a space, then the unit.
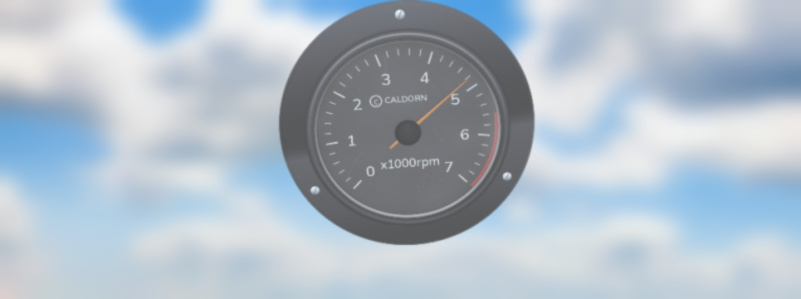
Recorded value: 4800; rpm
